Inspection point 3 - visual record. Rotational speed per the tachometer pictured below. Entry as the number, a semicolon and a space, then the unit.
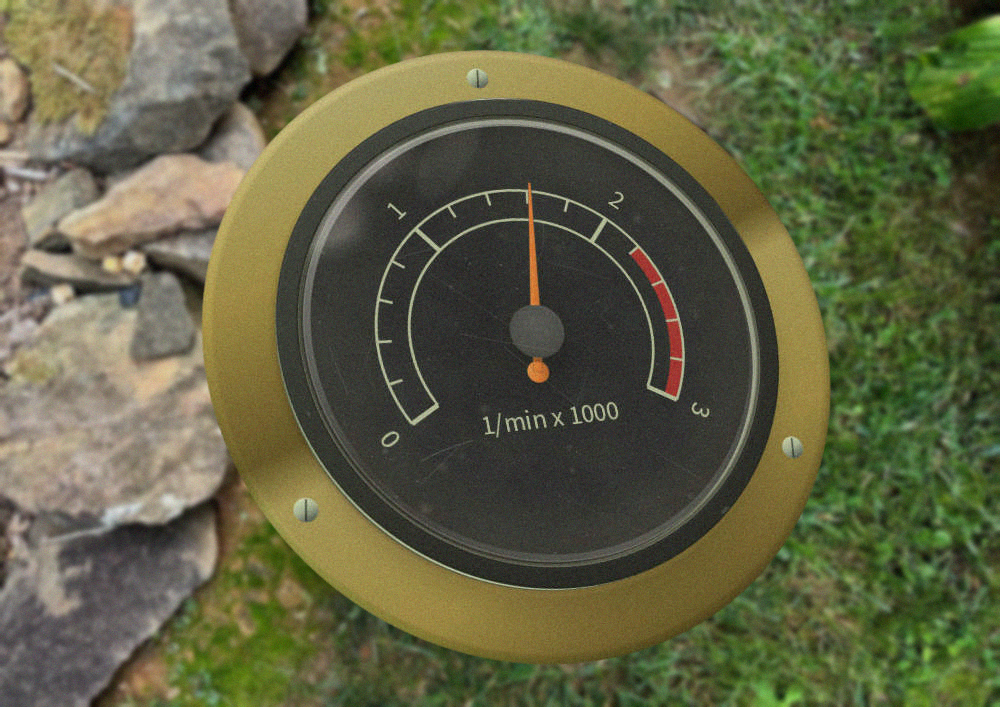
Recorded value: 1600; rpm
